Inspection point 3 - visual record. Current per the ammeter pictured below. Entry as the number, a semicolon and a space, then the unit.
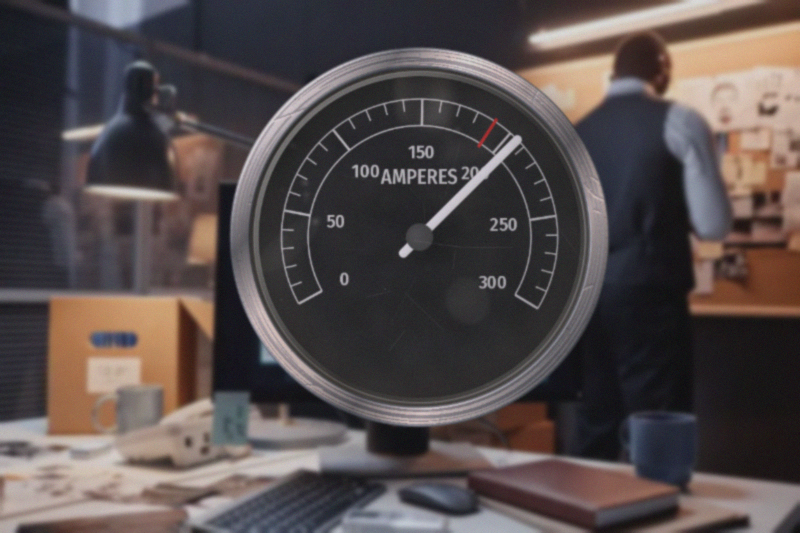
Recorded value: 205; A
